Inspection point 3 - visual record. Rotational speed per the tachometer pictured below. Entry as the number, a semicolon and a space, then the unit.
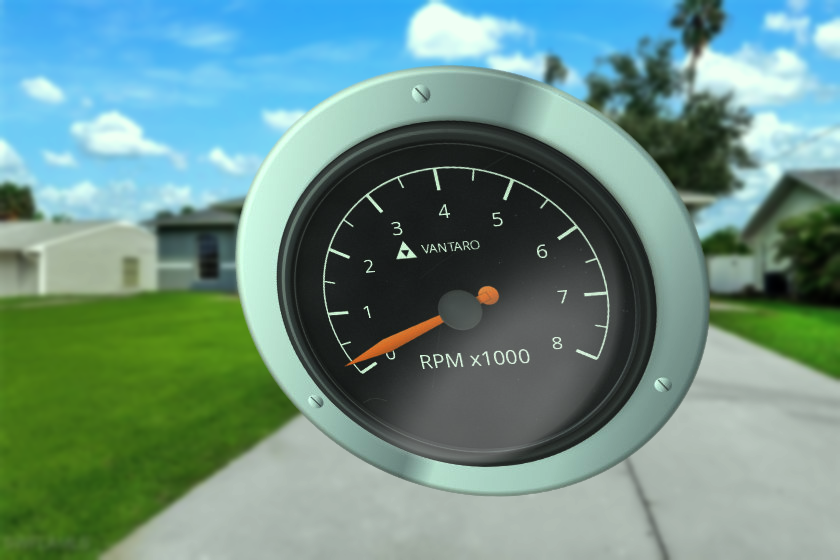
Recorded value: 250; rpm
